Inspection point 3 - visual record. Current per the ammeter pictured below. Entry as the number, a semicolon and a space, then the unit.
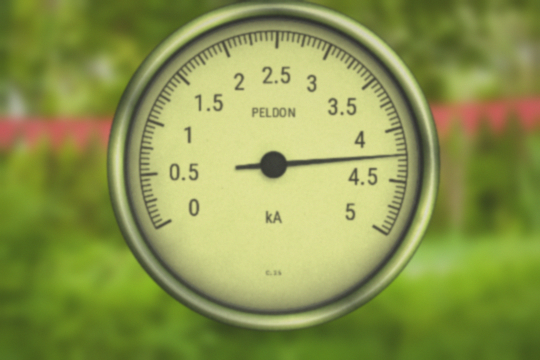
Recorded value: 4.25; kA
